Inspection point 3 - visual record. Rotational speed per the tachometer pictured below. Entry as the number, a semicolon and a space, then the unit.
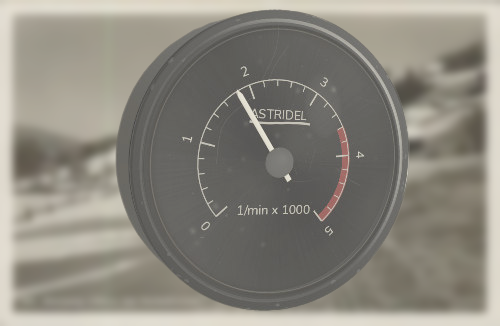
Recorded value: 1800; rpm
